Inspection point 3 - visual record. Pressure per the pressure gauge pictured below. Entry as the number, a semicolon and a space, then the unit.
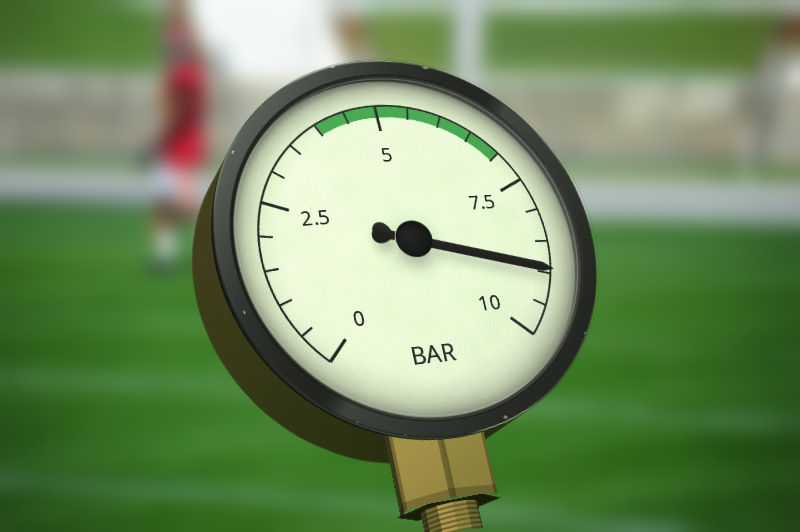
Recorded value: 9; bar
